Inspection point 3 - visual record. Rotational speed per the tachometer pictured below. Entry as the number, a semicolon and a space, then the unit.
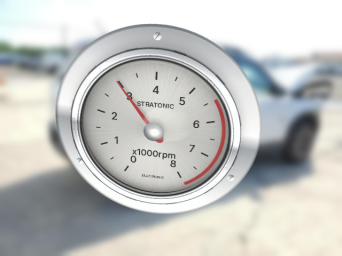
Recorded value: 3000; rpm
